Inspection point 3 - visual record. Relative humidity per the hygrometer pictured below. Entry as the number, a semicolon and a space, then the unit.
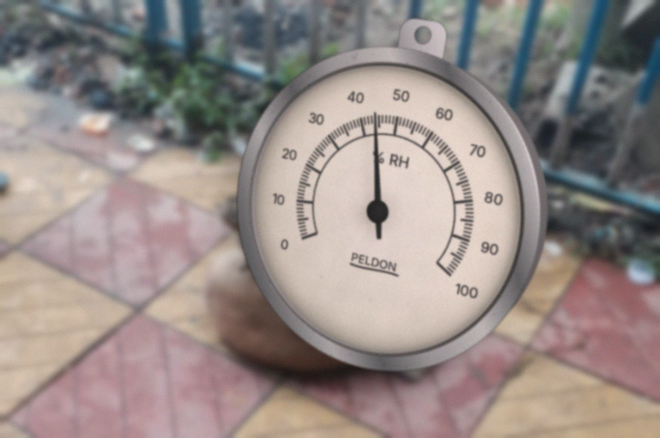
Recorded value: 45; %
